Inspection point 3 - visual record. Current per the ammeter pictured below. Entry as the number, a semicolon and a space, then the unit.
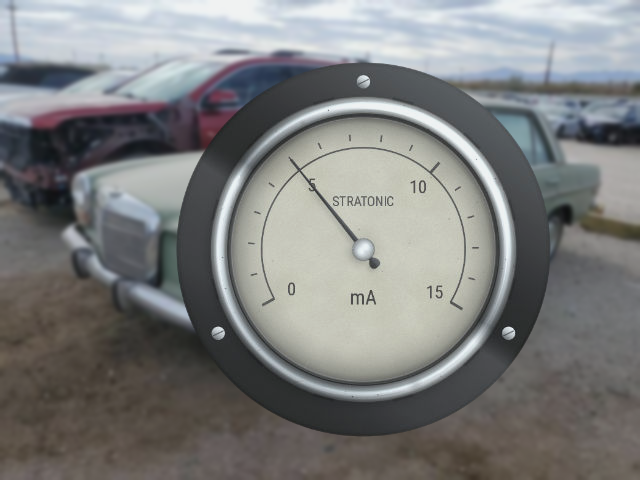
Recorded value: 5; mA
